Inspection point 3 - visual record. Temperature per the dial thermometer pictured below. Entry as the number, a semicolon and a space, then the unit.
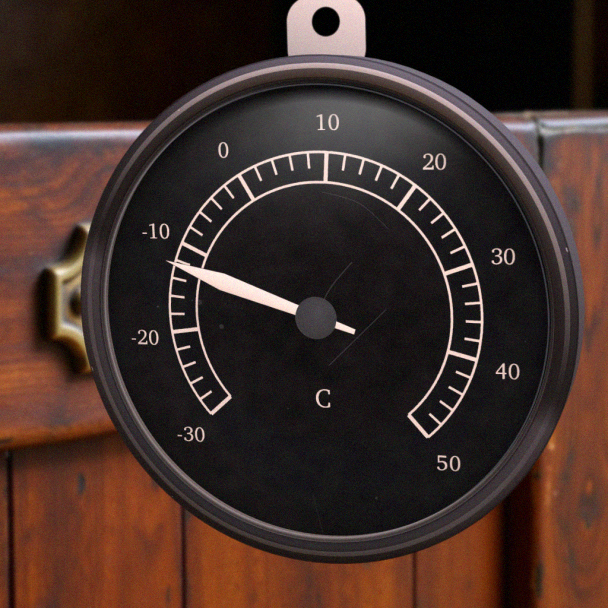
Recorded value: -12; °C
